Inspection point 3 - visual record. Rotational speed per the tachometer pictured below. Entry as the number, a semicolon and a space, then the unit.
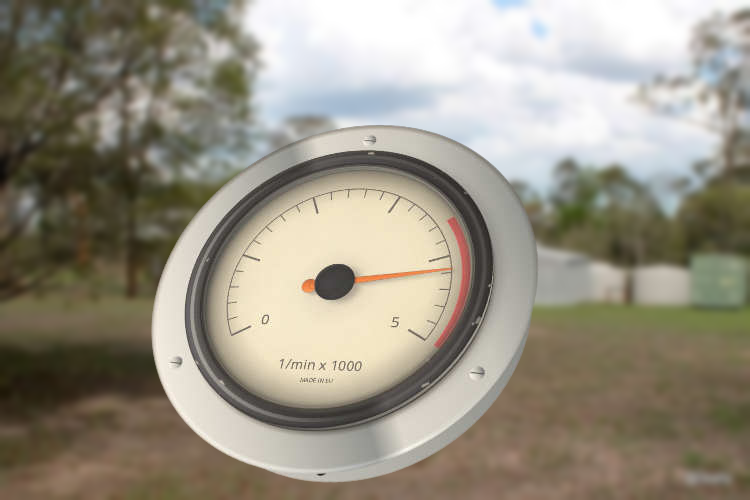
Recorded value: 4200; rpm
